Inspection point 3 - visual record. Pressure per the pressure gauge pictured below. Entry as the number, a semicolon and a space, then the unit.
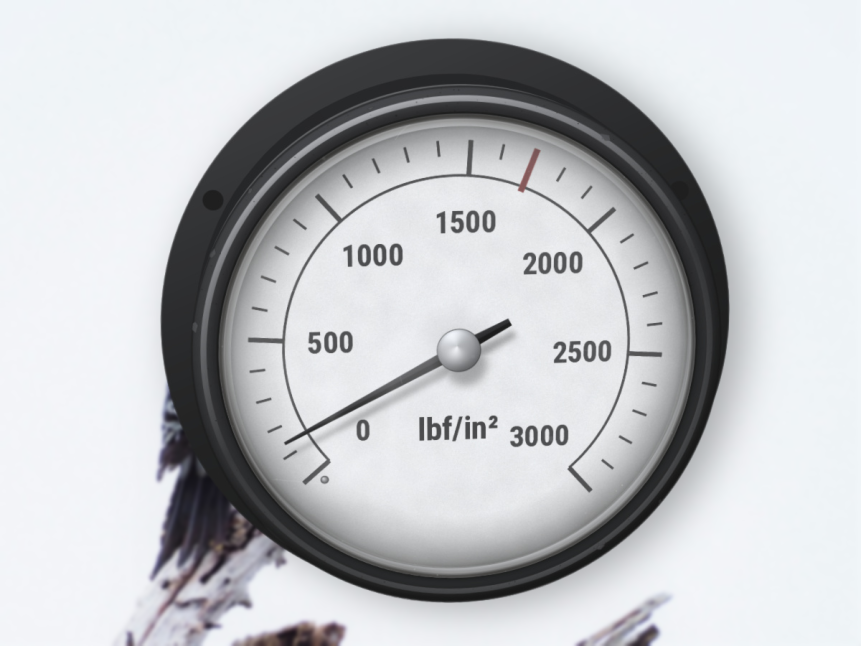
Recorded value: 150; psi
